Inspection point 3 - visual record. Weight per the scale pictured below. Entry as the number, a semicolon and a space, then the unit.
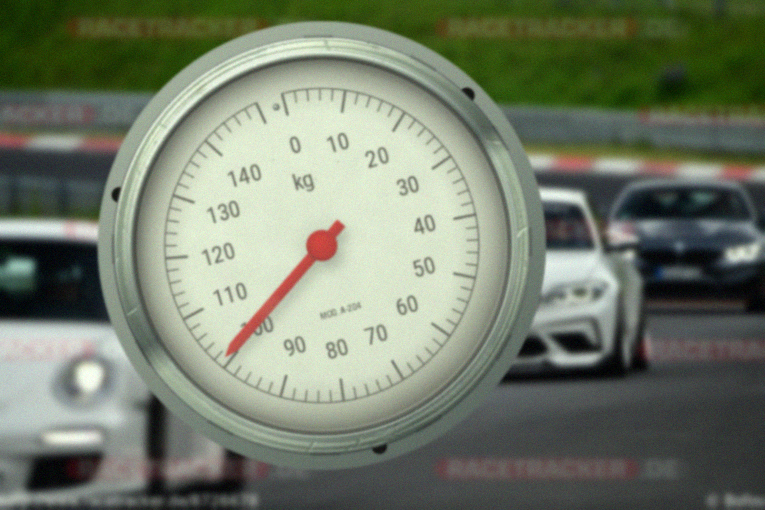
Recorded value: 101; kg
